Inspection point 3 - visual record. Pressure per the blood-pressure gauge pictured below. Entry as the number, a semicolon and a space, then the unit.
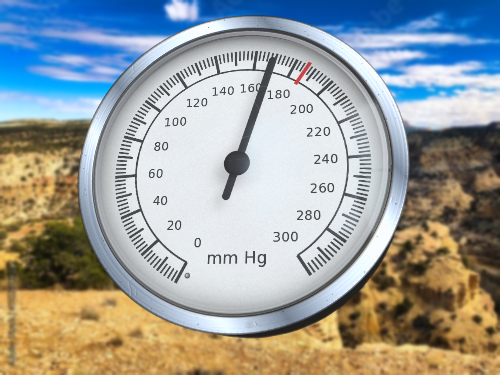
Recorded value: 170; mmHg
